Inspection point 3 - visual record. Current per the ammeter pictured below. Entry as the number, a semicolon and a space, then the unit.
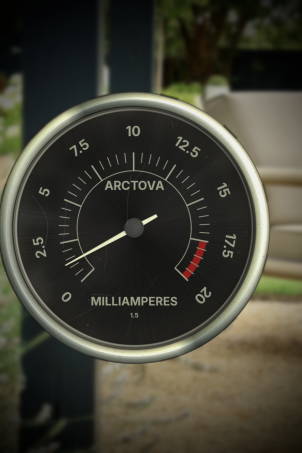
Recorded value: 1.25; mA
